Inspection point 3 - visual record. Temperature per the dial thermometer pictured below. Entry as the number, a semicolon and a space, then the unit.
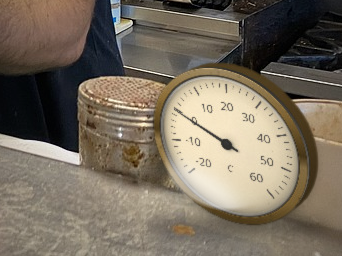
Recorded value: 0; °C
